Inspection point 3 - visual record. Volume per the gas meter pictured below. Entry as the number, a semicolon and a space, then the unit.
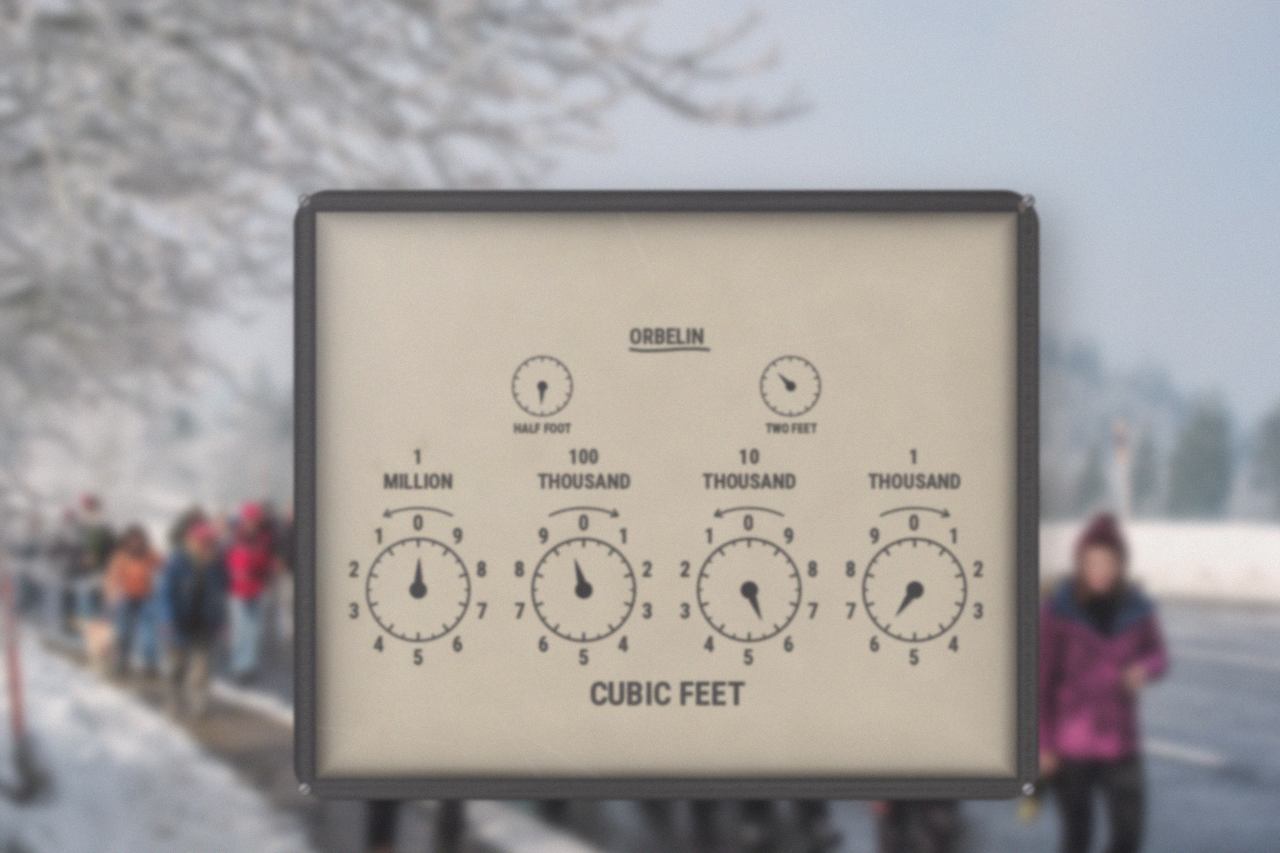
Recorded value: 995600; ft³
